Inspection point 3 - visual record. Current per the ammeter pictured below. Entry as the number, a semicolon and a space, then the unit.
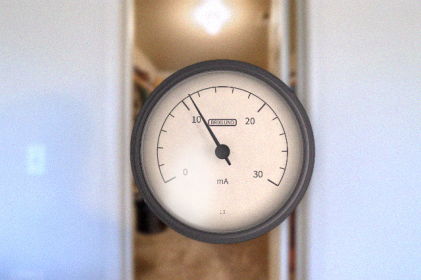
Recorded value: 11; mA
